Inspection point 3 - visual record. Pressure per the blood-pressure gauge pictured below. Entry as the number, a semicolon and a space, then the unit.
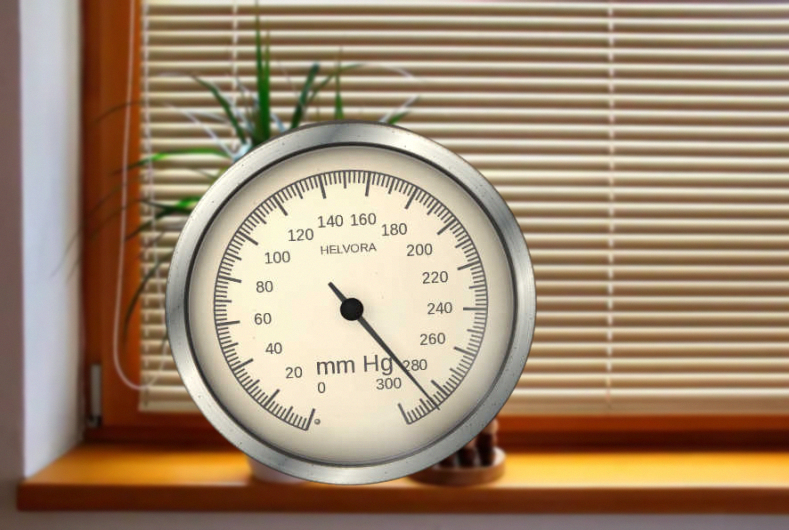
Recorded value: 286; mmHg
